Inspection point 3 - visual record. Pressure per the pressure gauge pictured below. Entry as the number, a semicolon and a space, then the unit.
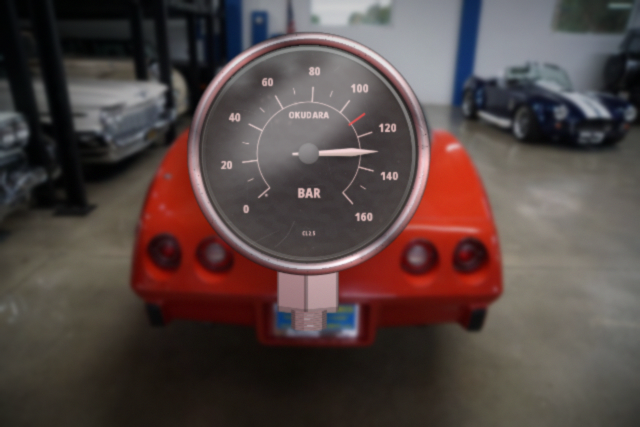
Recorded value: 130; bar
